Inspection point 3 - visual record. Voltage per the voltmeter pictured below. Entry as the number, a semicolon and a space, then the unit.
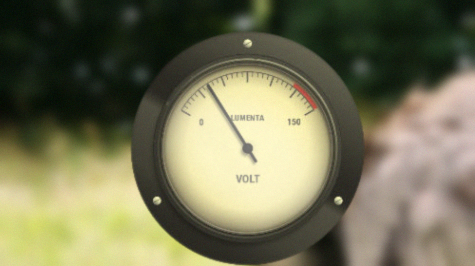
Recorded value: 35; V
